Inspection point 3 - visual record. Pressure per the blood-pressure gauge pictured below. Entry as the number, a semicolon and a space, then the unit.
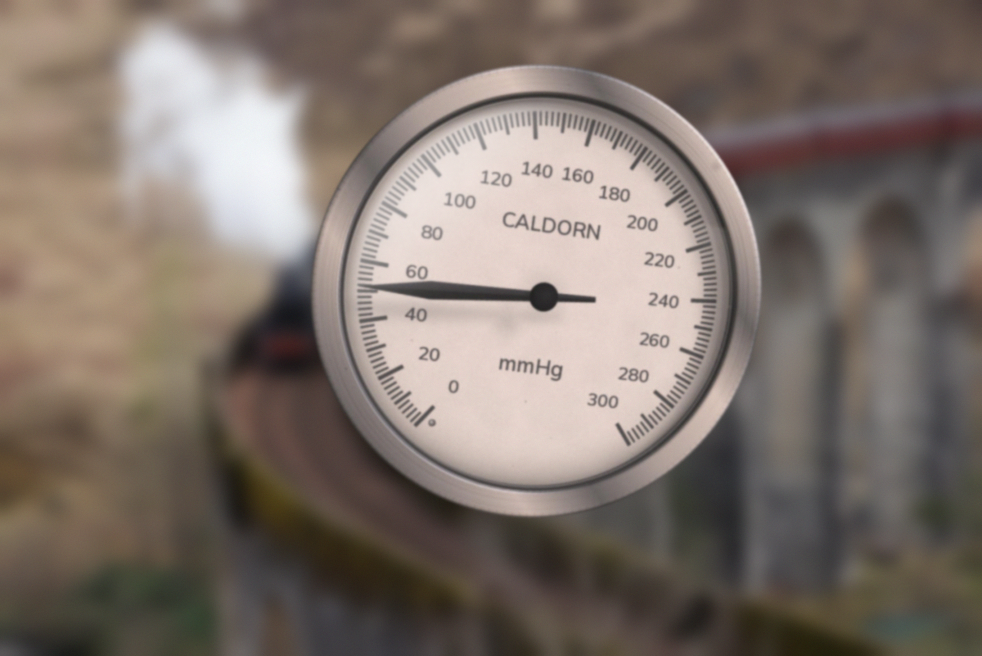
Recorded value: 52; mmHg
